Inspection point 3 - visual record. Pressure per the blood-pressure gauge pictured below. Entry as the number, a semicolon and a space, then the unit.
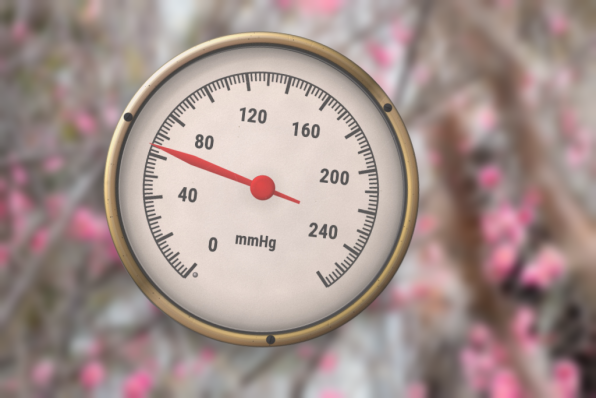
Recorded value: 64; mmHg
